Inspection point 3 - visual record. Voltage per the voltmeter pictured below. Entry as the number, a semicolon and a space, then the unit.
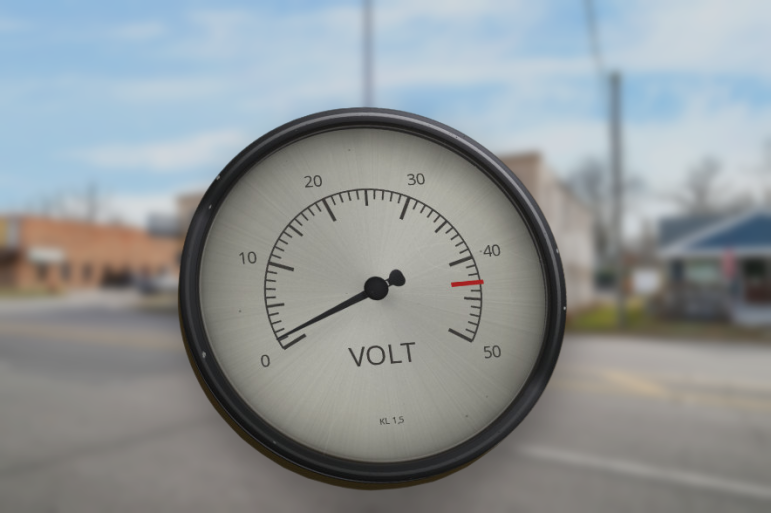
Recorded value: 1; V
